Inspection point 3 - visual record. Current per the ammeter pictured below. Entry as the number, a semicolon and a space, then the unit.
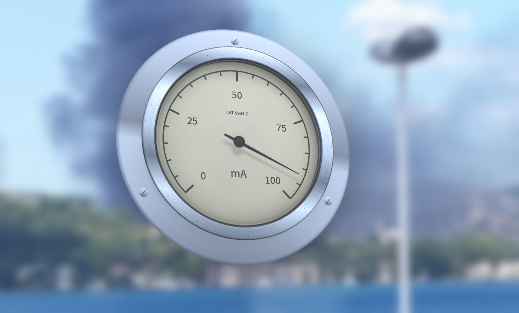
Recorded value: 92.5; mA
